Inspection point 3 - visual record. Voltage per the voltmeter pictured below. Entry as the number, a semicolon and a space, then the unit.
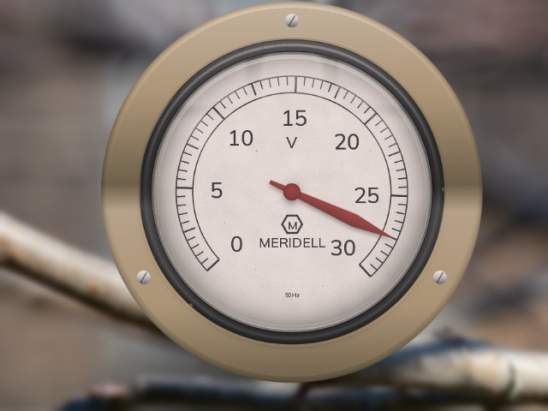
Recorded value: 27.5; V
